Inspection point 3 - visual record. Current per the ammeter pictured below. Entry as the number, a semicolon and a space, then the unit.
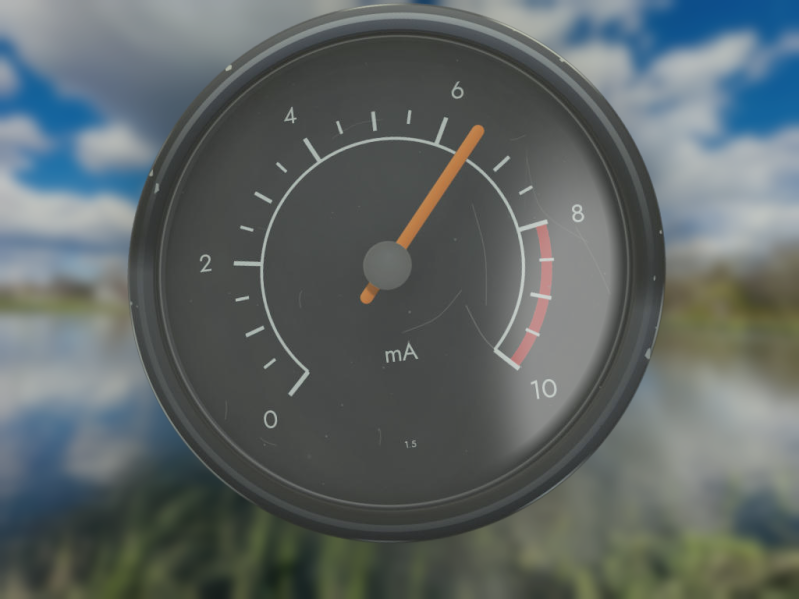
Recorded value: 6.5; mA
